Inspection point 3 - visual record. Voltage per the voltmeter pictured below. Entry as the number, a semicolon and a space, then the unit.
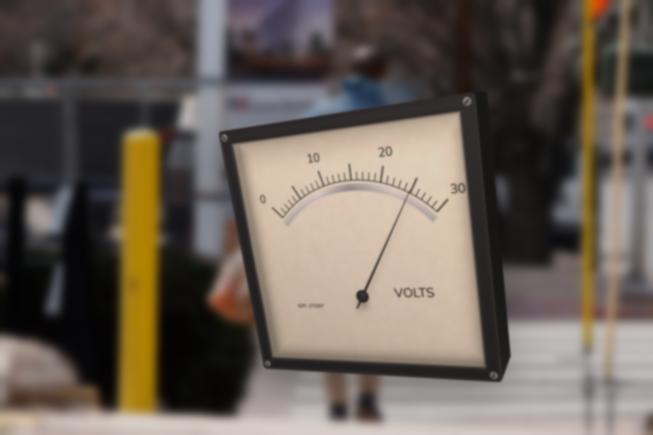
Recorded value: 25; V
